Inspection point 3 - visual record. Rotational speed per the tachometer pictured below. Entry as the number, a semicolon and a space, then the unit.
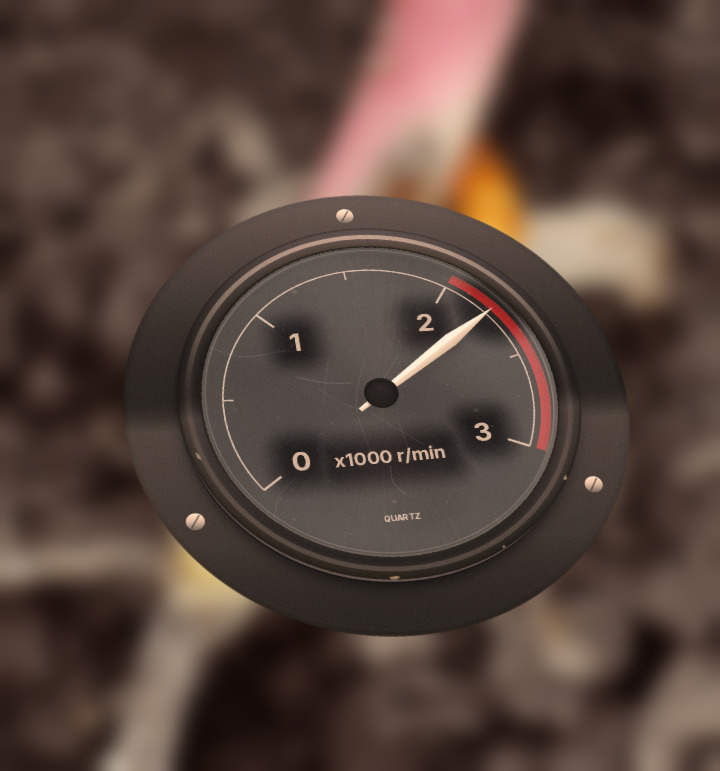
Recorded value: 2250; rpm
